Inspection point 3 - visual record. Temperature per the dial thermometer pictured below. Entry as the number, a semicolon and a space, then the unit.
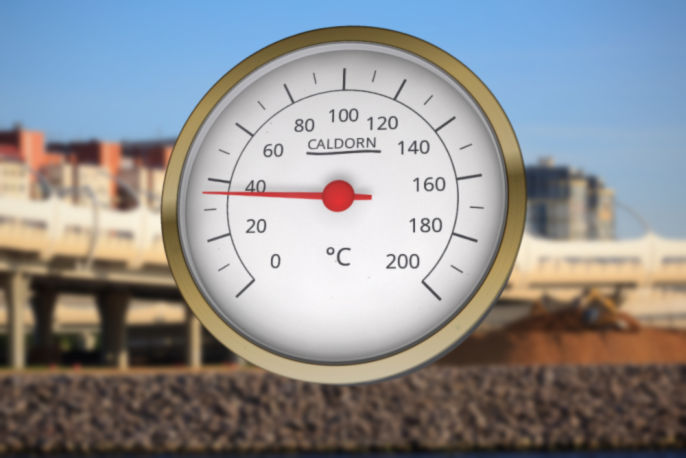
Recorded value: 35; °C
